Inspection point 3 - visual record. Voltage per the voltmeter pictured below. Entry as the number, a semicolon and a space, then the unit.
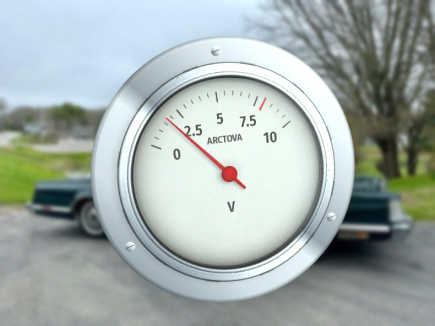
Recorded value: 1.75; V
